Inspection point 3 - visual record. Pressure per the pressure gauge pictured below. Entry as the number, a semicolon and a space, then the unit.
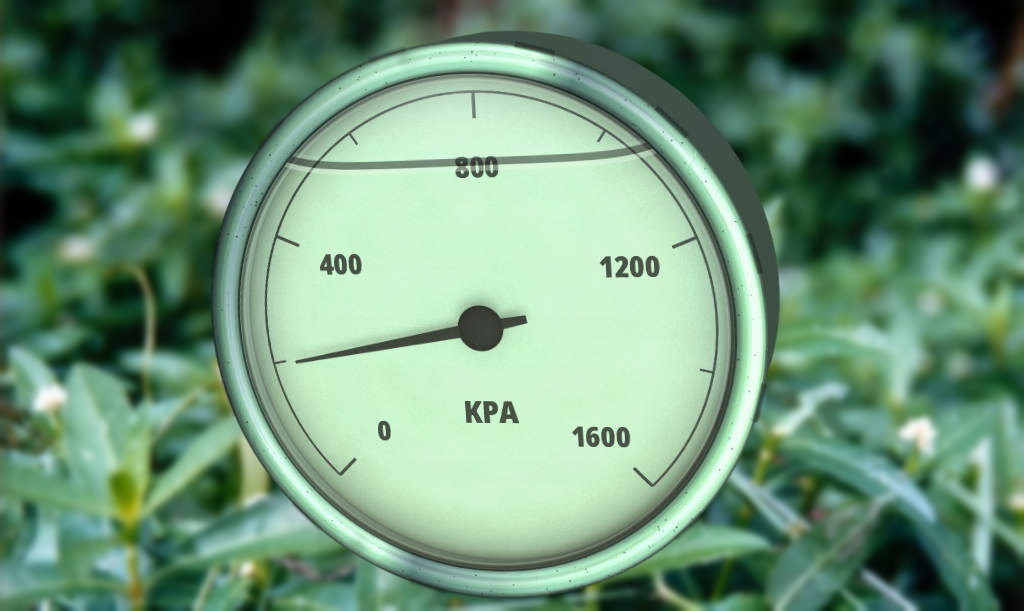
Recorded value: 200; kPa
